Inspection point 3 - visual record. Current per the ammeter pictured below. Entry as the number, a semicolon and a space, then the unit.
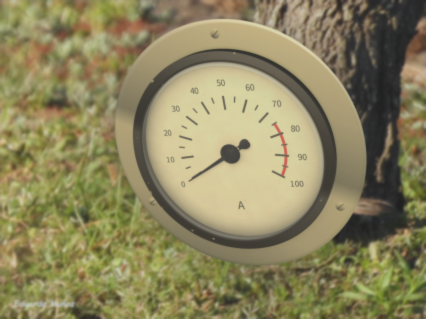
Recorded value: 0; A
